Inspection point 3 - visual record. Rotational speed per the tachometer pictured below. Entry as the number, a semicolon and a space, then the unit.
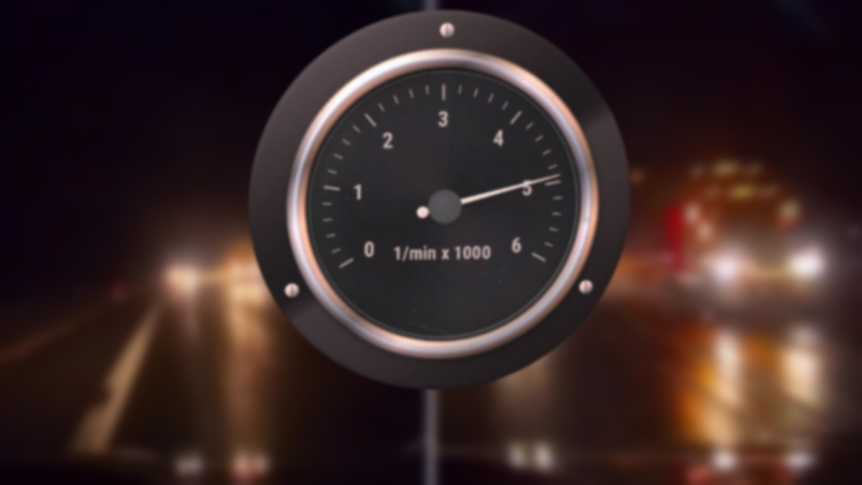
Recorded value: 4900; rpm
